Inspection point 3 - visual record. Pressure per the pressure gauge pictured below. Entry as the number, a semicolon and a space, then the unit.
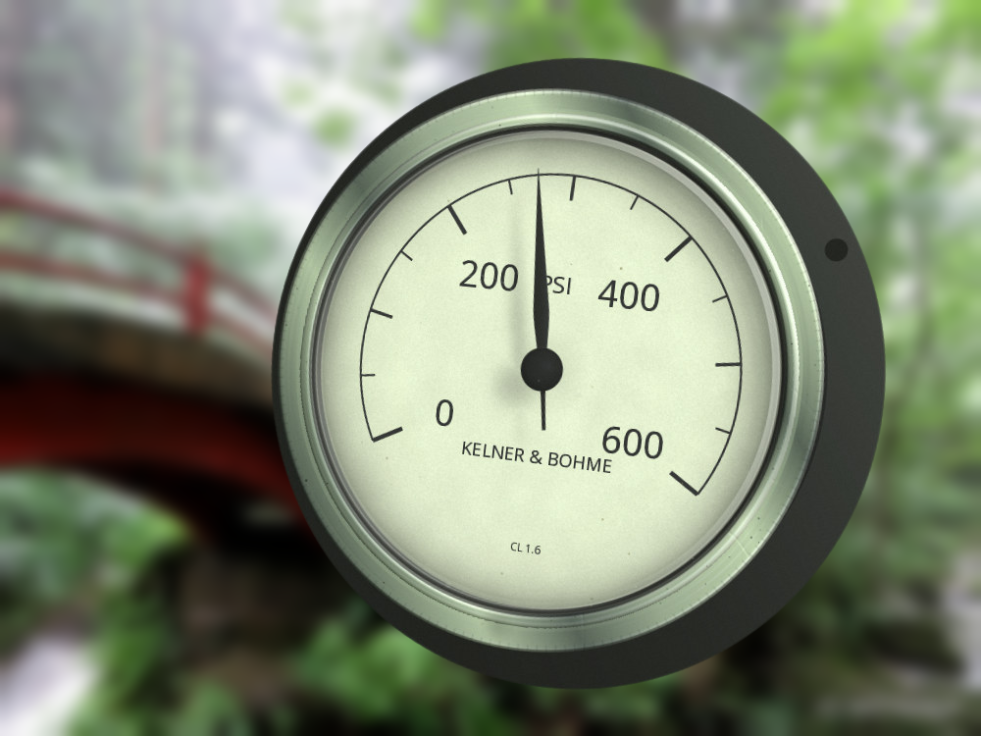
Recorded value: 275; psi
